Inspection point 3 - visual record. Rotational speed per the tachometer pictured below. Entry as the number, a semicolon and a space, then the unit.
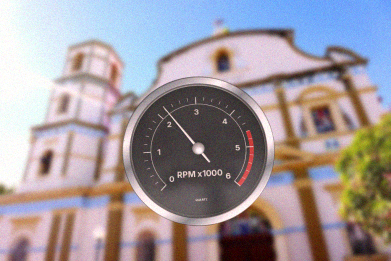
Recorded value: 2200; rpm
